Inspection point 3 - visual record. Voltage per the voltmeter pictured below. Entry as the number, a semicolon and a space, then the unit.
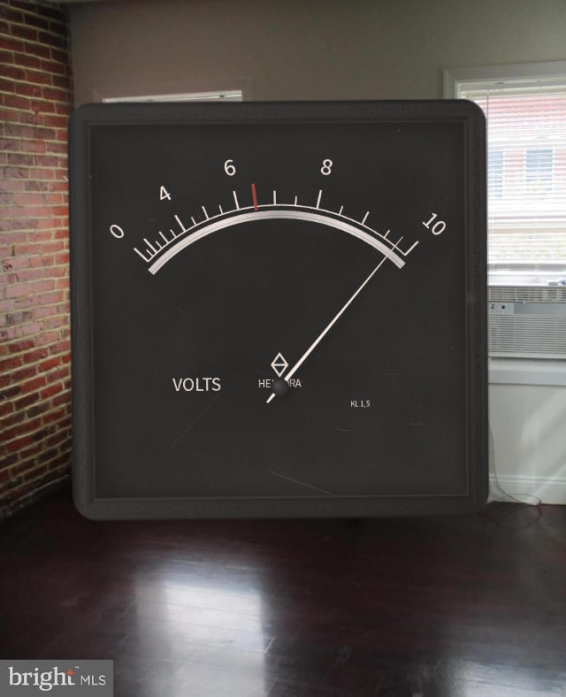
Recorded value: 9.75; V
